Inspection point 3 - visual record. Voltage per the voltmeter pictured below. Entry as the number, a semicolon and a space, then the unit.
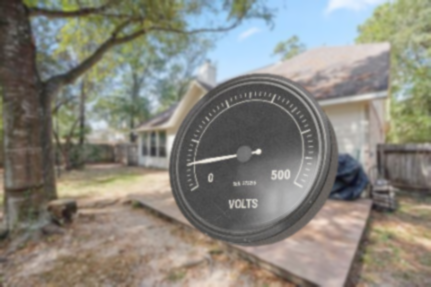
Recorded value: 50; V
